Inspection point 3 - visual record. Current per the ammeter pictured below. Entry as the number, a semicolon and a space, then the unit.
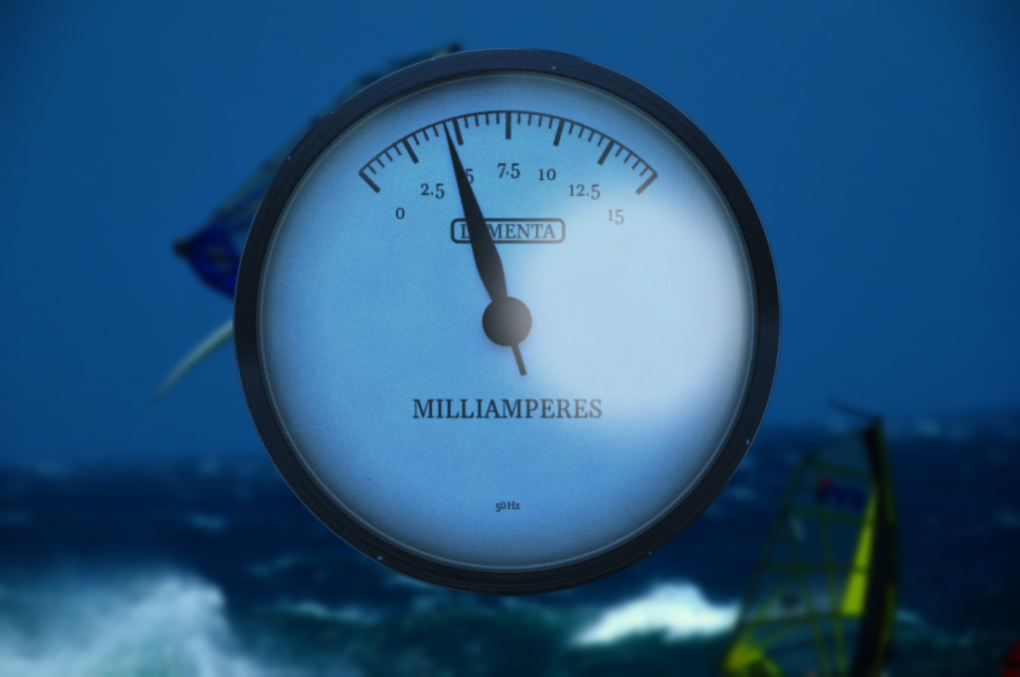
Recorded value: 4.5; mA
